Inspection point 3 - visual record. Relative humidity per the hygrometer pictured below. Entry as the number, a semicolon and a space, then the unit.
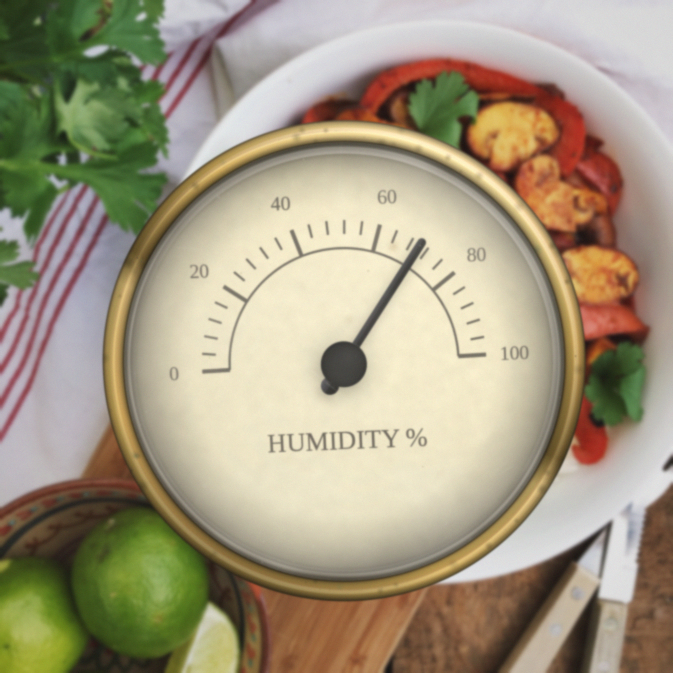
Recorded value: 70; %
